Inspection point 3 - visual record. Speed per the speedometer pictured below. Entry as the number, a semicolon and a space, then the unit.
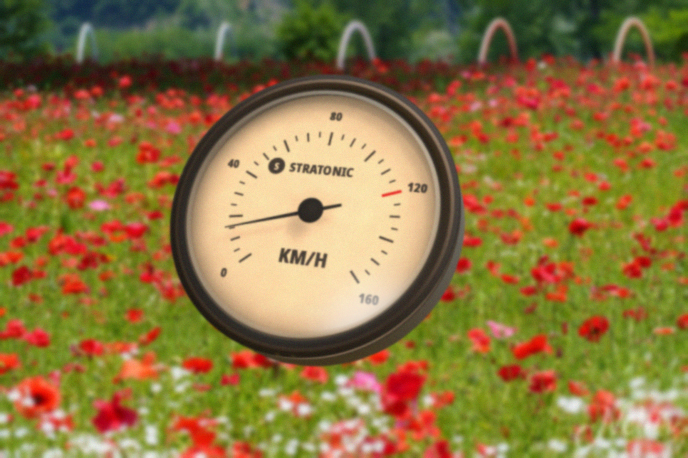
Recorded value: 15; km/h
